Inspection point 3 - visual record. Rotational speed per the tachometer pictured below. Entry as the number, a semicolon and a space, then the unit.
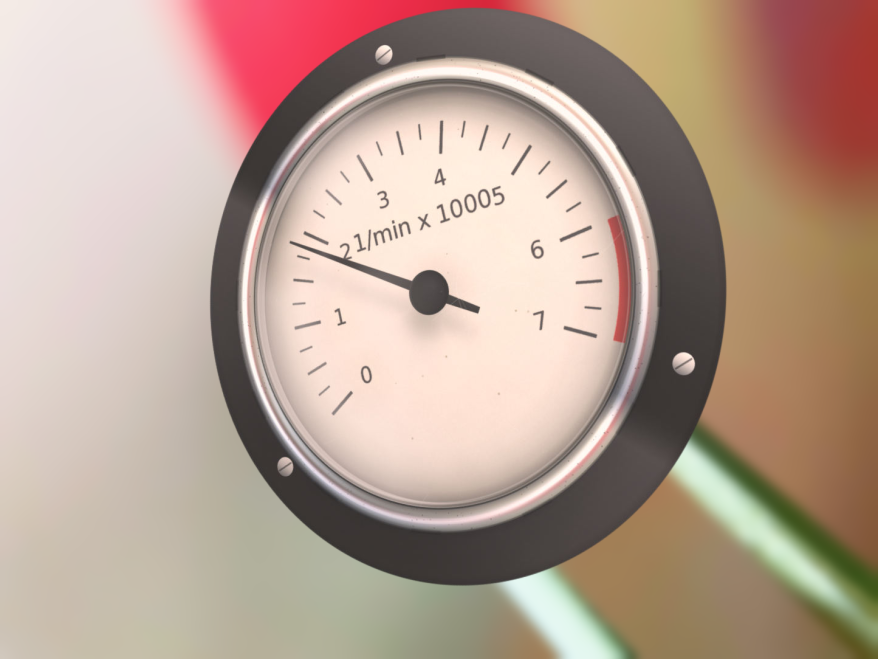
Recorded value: 1875; rpm
